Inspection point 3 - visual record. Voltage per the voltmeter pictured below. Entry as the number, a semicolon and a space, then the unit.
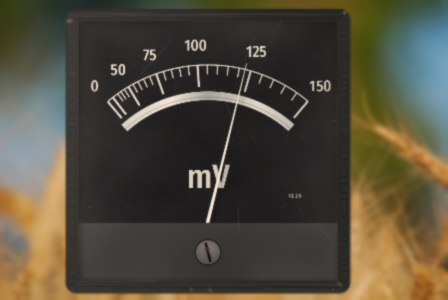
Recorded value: 122.5; mV
